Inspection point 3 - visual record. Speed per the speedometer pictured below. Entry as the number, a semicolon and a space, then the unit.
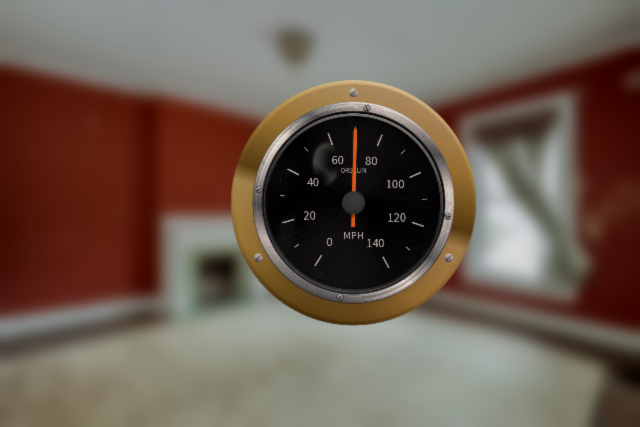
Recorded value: 70; mph
